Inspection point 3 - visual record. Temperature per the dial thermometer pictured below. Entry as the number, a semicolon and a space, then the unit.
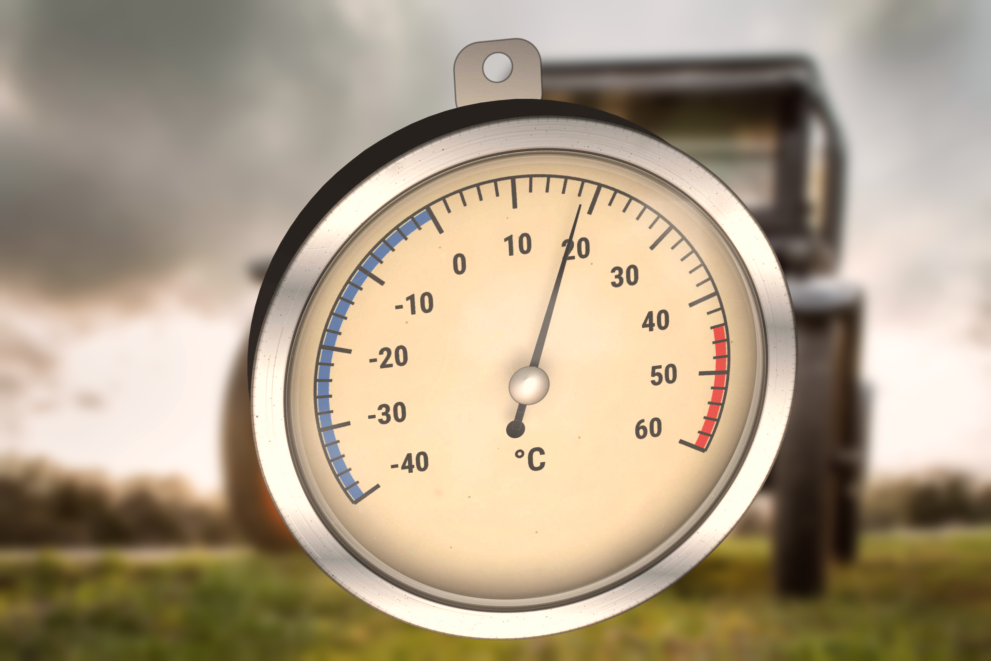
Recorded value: 18; °C
